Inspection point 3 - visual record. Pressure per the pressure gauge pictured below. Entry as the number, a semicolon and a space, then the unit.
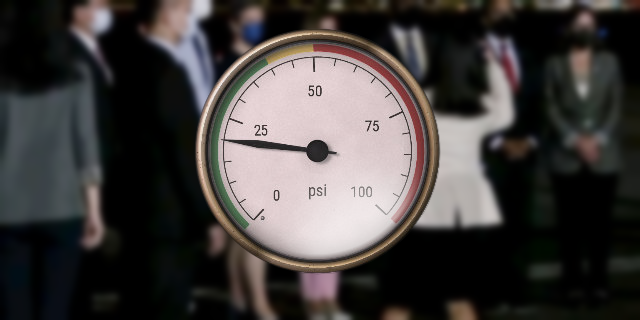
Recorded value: 20; psi
